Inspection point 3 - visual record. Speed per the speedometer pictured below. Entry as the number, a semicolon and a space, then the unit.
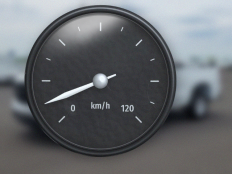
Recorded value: 10; km/h
